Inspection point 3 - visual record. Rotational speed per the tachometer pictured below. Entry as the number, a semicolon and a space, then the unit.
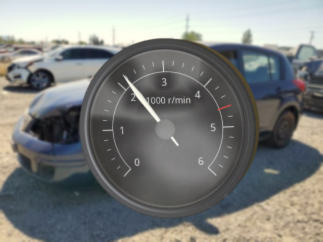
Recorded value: 2200; rpm
